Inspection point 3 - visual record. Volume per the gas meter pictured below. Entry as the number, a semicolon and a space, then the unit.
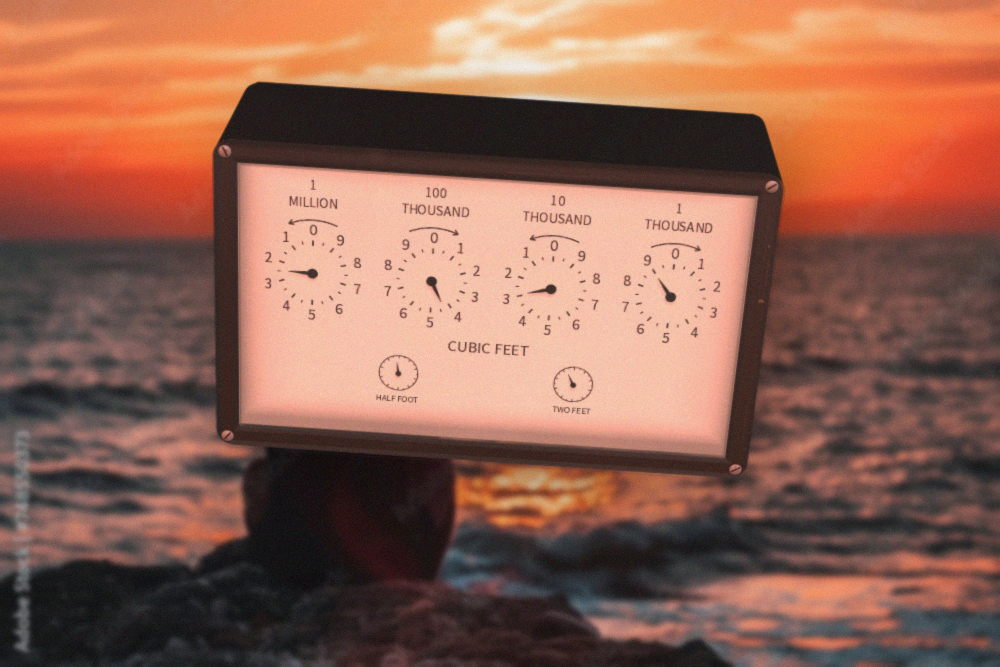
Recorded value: 242900; ft³
